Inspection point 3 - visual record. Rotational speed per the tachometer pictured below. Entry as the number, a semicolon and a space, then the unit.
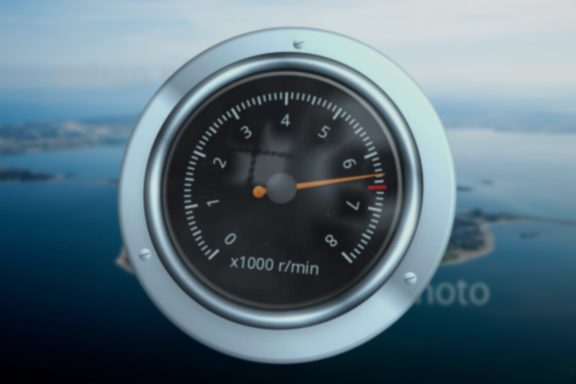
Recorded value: 6400; rpm
